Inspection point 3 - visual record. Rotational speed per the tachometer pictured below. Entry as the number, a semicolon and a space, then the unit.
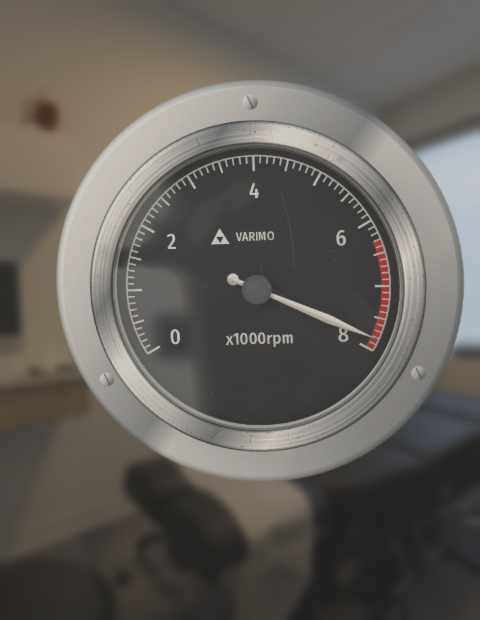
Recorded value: 7800; rpm
